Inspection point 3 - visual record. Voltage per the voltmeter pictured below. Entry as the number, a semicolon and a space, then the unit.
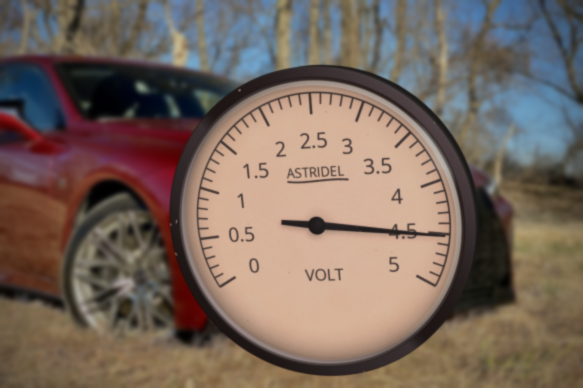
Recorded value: 4.5; V
